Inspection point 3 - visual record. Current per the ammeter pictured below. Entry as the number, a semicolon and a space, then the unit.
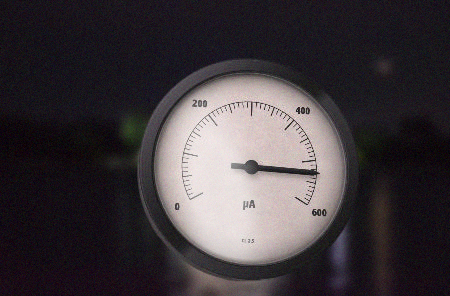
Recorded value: 530; µA
